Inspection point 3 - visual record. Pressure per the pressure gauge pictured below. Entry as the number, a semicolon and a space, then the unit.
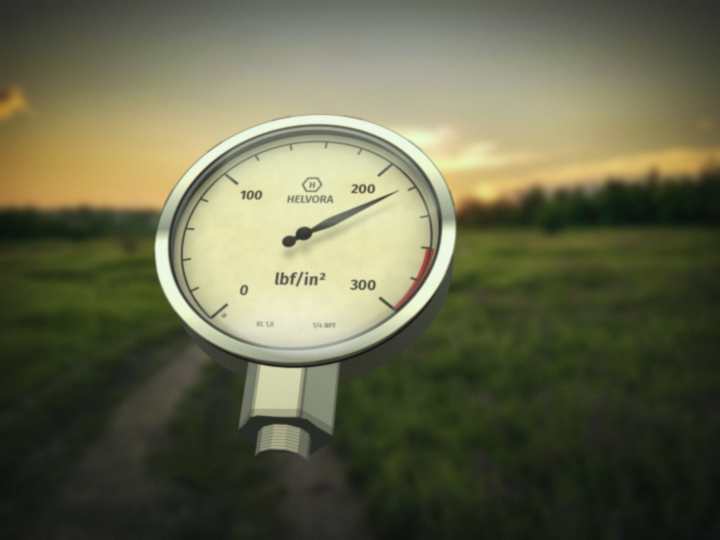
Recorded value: 220; psi
